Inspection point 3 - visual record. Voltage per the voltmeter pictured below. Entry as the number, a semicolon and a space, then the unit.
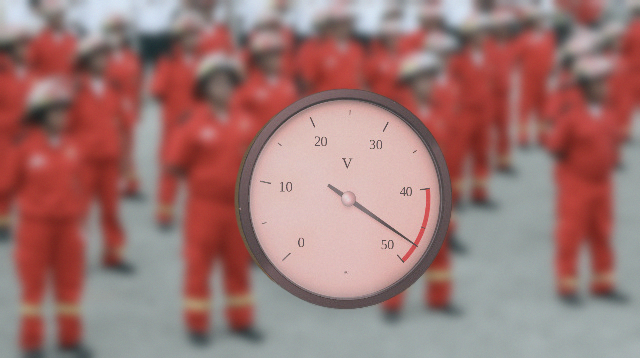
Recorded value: 47.5; V
